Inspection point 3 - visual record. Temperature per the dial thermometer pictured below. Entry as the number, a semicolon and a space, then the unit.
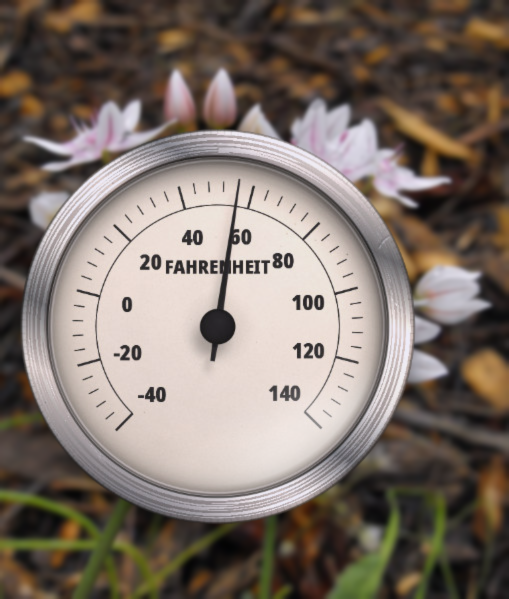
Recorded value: 56; °F
